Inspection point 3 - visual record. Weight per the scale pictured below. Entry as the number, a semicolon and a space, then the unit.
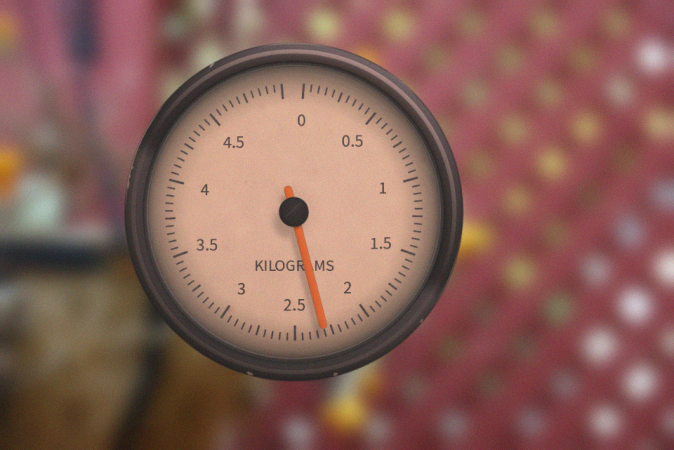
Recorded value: 2.3; kg
